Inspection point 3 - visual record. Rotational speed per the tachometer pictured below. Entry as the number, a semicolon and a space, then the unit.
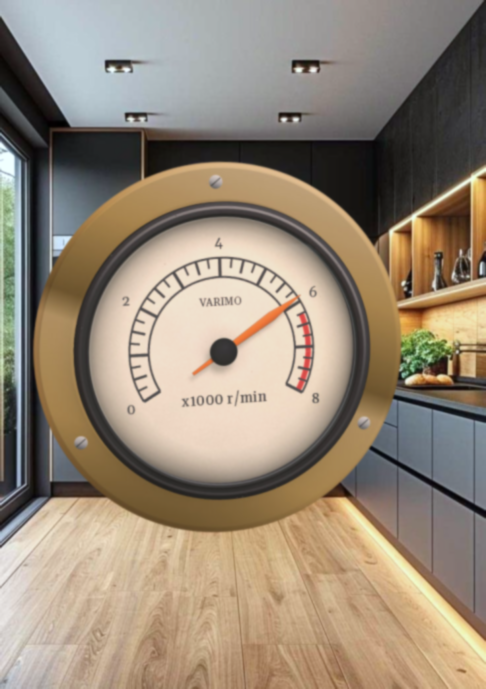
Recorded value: 5875; rpm
